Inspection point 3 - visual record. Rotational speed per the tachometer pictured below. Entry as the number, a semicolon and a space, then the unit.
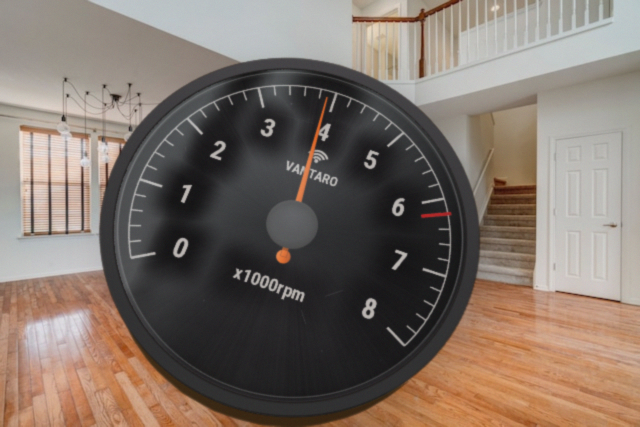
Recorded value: 3900; rpm
